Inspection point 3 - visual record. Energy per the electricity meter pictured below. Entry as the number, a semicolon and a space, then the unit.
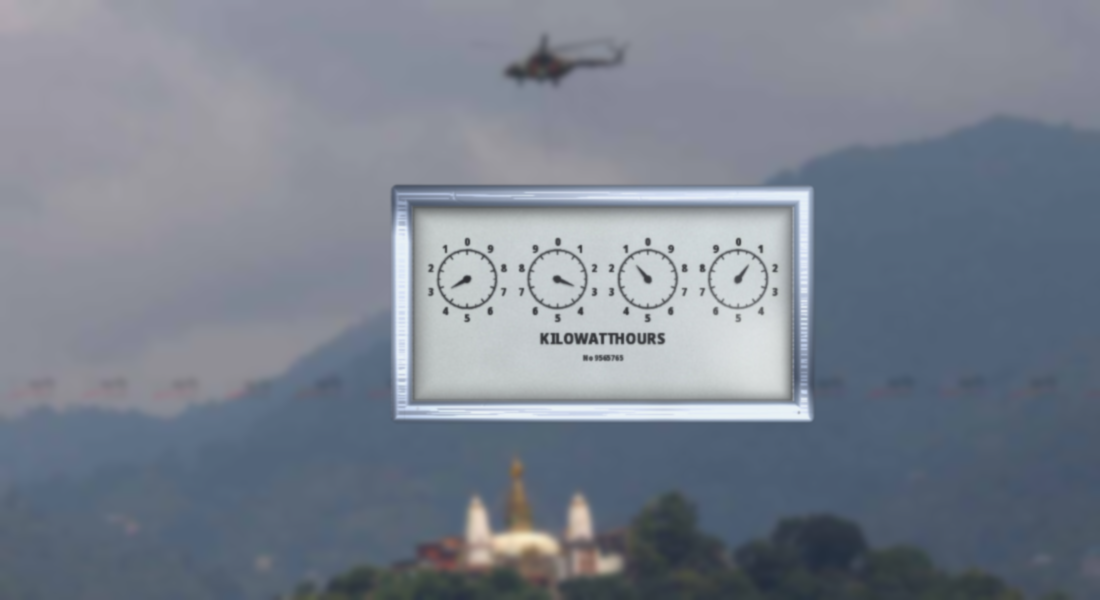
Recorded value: 3311; kWh
